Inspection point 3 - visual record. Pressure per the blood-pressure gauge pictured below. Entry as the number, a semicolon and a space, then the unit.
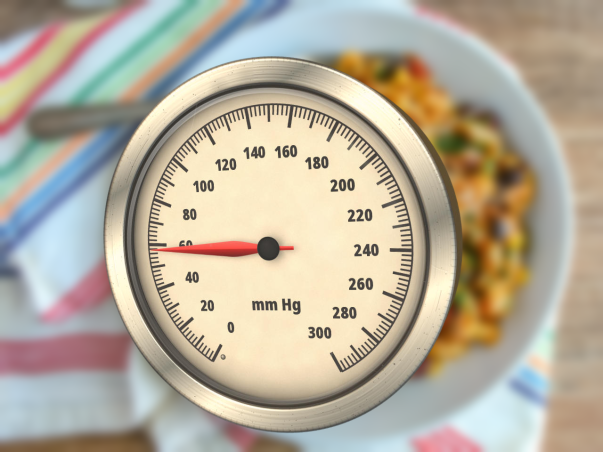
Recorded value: 58; mmHg
